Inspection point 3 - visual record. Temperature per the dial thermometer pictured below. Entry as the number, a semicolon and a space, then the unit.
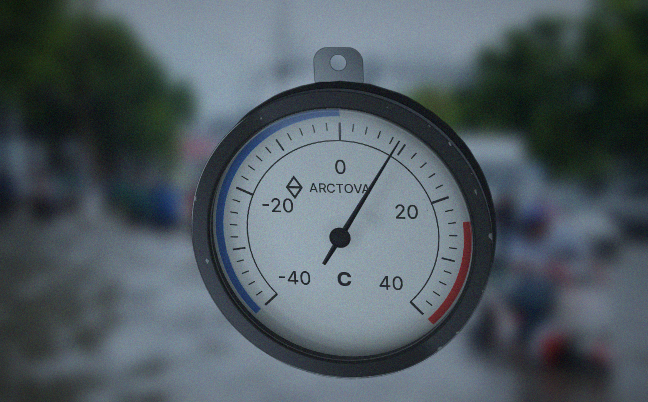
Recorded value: 9; °C
